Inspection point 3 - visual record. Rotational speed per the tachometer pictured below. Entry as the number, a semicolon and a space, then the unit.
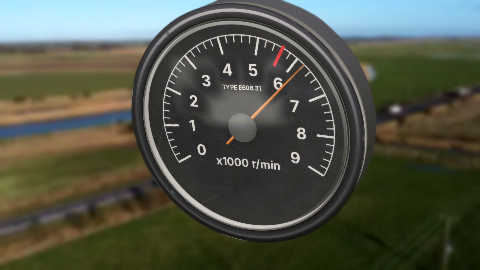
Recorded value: 6200; rpm
